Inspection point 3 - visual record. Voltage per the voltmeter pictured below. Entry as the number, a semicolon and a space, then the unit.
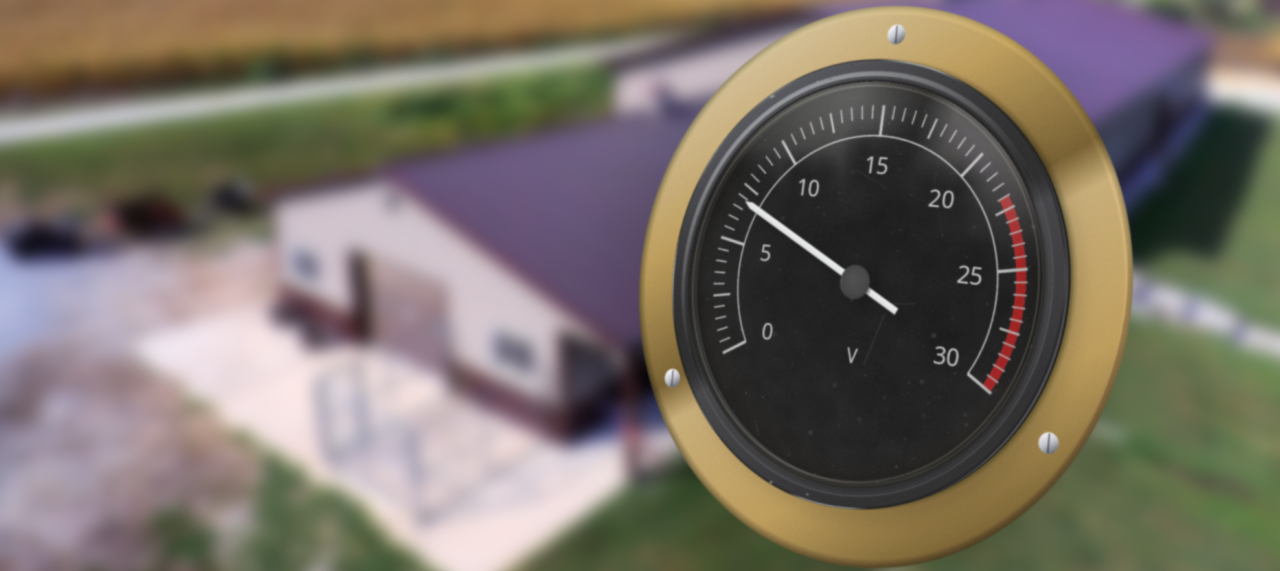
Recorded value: 7; V
